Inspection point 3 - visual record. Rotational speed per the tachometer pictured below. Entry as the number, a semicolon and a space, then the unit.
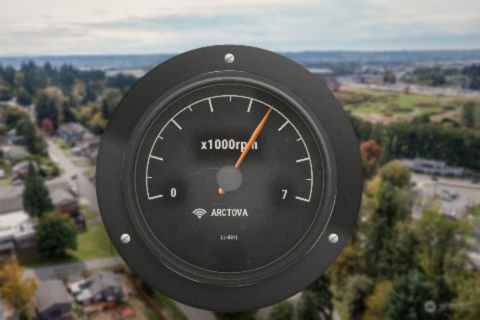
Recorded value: 4500; rpm
